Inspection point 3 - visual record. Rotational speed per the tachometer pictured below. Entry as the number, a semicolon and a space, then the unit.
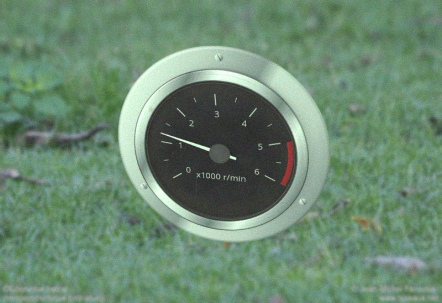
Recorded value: 1250; rpm
